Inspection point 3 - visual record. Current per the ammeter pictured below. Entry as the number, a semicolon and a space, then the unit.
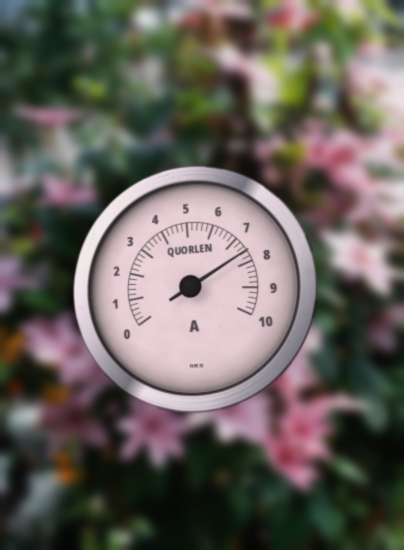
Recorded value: 7.6; A
